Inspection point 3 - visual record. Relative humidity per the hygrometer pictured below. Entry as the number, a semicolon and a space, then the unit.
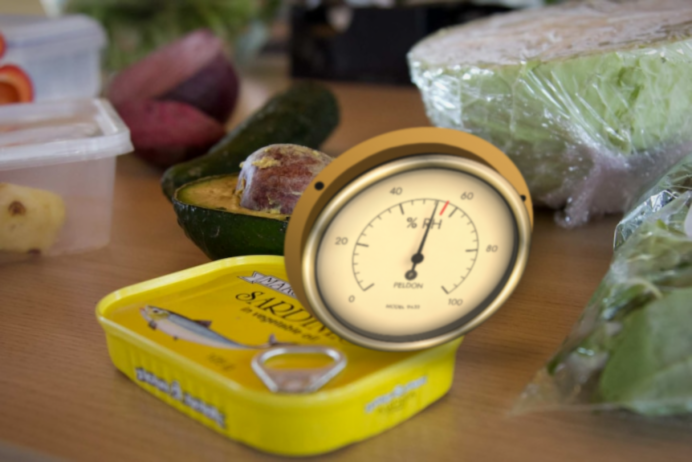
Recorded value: 52; %
